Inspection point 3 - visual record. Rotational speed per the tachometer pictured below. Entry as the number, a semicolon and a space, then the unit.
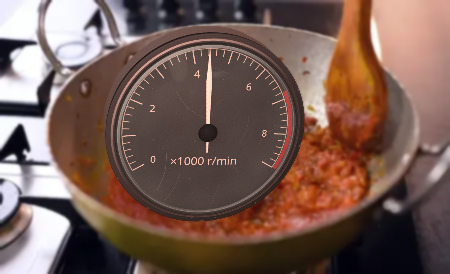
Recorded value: 4400; rpm
